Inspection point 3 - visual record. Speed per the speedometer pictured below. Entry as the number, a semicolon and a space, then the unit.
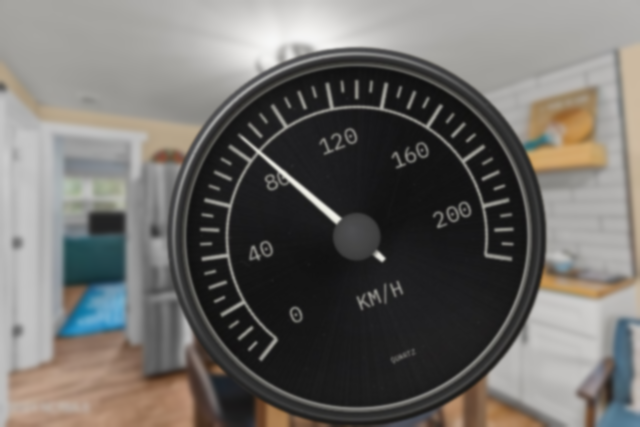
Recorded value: 85; km/h
